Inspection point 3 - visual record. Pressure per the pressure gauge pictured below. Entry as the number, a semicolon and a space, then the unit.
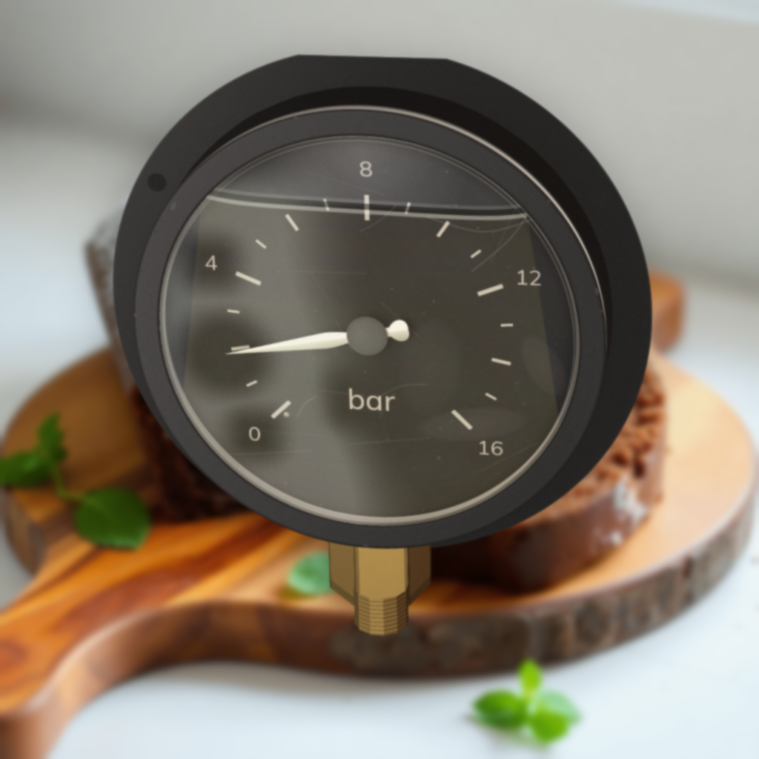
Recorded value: 2; bar
